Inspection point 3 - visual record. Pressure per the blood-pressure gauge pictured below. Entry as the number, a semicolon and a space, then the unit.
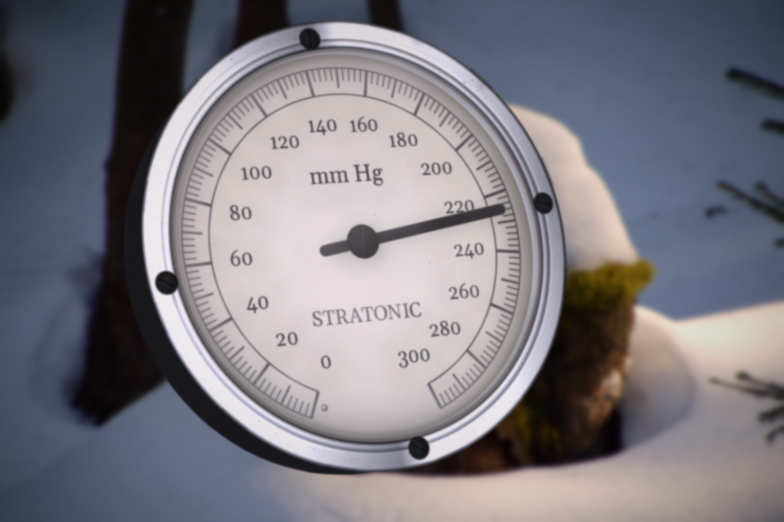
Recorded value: 226; mmHg
